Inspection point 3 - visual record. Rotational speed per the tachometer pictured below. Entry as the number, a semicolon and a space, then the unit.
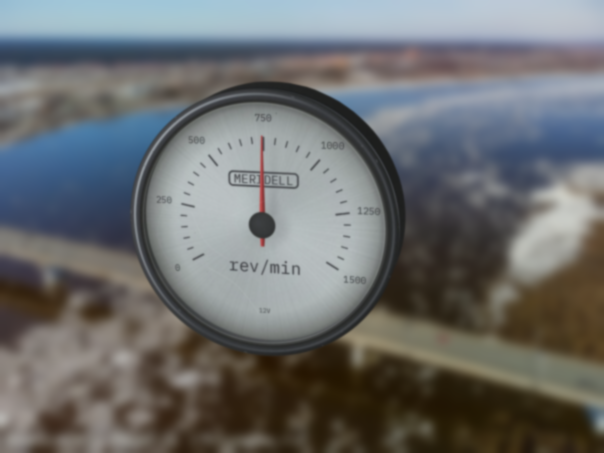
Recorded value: 750; rpm
